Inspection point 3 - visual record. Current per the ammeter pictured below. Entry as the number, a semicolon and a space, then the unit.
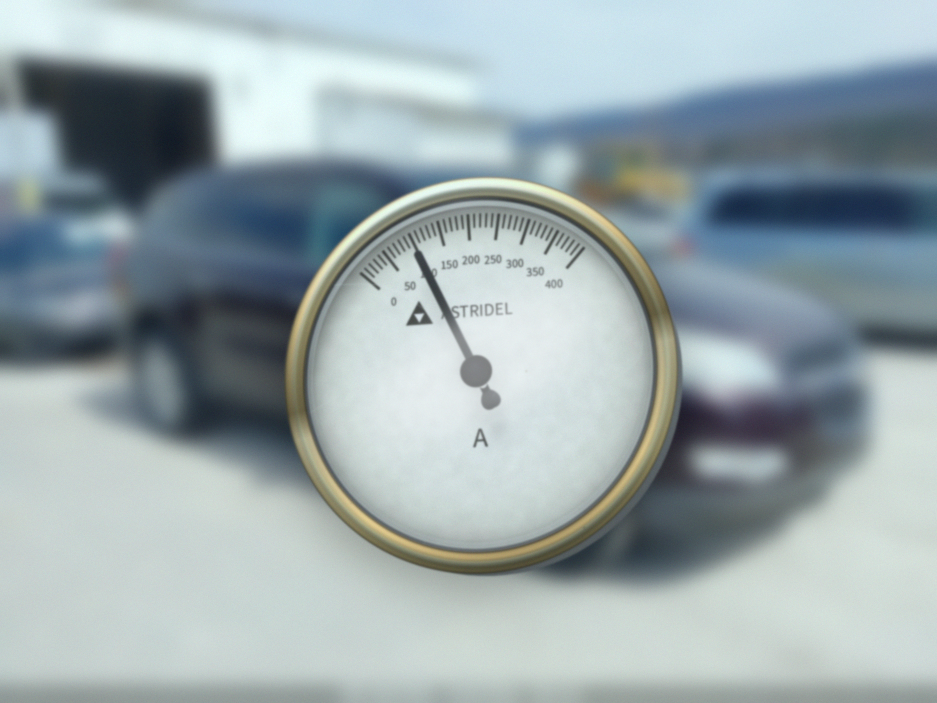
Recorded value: 100; A
